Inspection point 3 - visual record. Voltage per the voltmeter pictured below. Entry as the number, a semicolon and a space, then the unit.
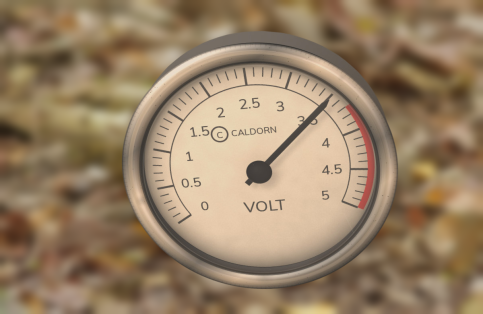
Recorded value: 3.5; V
